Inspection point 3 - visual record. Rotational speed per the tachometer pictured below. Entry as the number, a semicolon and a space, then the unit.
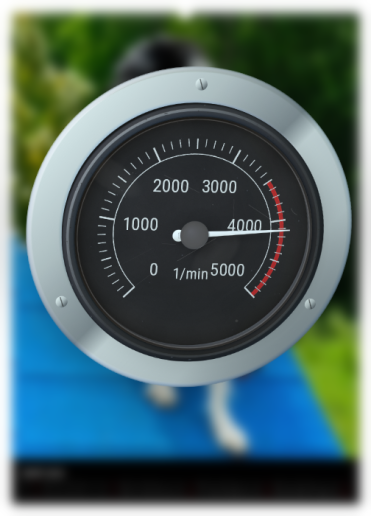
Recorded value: 4100; rpm
